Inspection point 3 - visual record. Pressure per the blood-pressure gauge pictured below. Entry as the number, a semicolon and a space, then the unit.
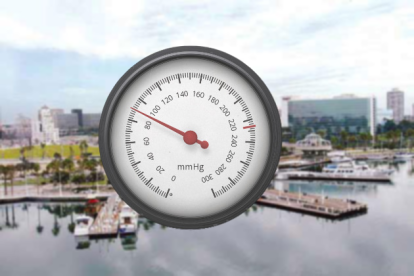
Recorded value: 90; mmHg
